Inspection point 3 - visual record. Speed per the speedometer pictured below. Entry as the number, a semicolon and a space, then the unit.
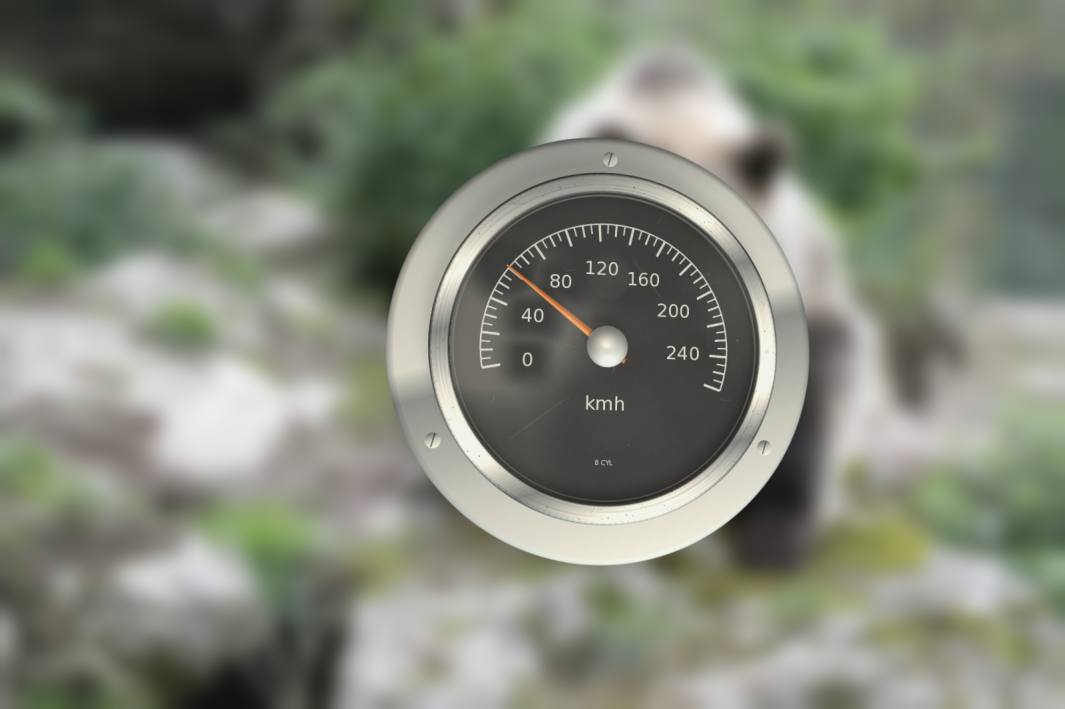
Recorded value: 60; km/h
